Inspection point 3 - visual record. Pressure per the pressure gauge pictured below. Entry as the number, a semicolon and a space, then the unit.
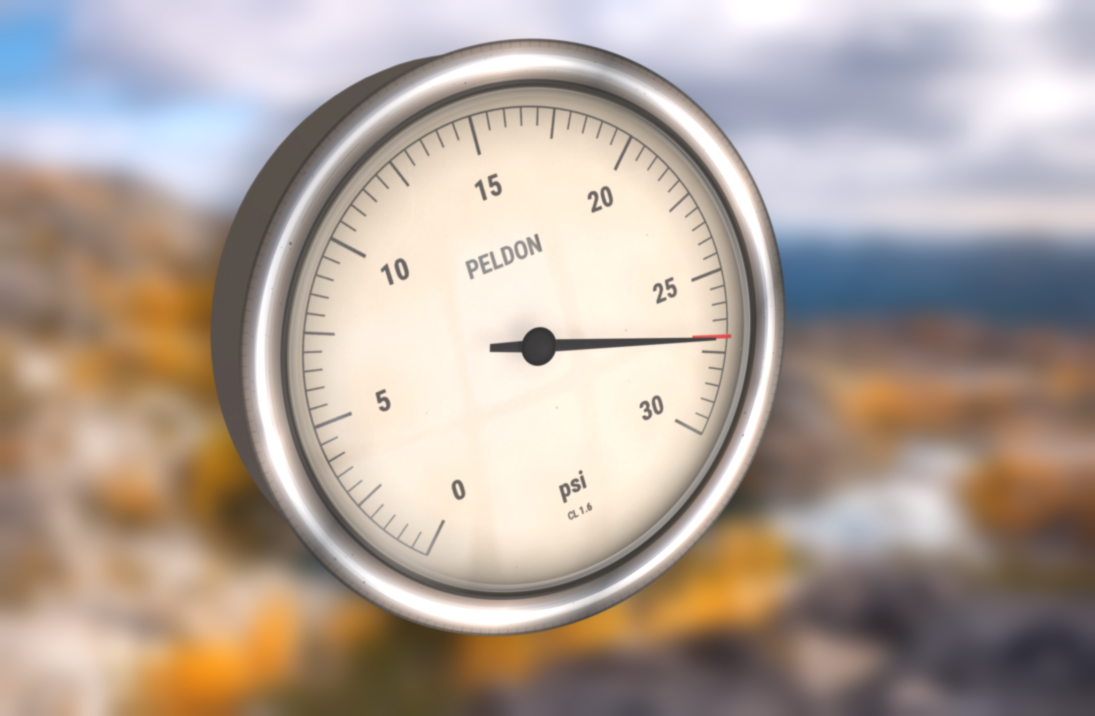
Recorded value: 27; psi
